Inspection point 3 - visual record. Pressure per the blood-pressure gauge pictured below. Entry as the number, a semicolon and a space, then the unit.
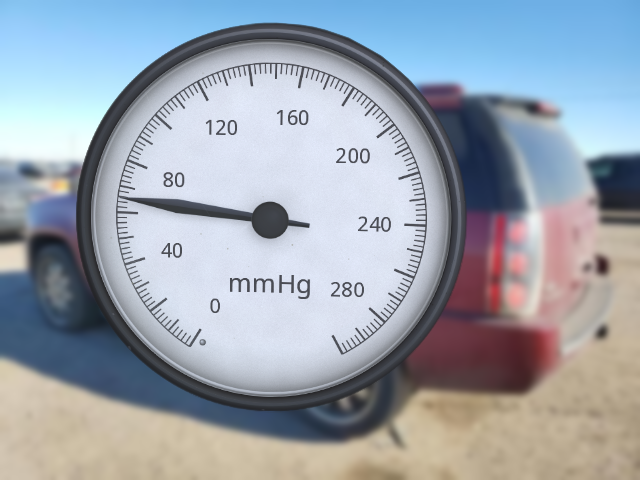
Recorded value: 66; mmHg
